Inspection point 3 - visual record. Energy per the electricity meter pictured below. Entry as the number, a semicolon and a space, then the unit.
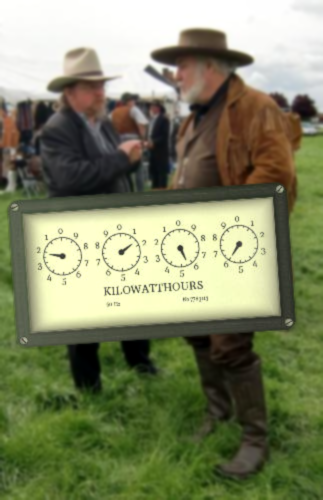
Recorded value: 2156; kWh
